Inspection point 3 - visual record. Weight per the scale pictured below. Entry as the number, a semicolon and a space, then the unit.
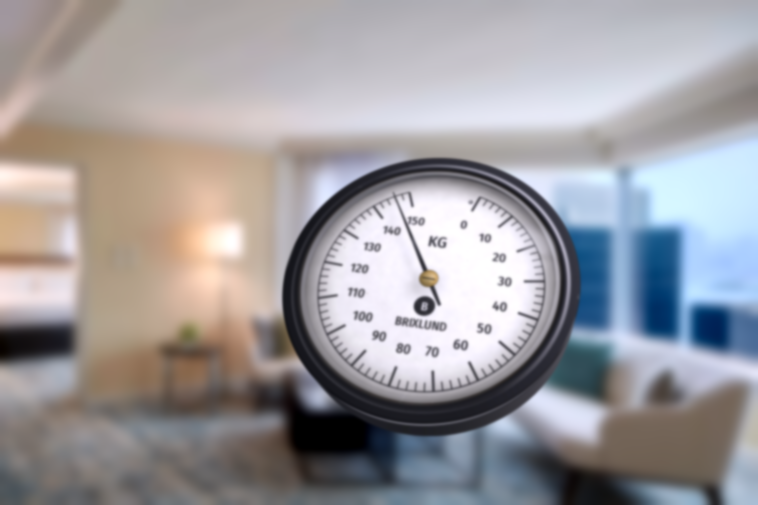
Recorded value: 146; kg
